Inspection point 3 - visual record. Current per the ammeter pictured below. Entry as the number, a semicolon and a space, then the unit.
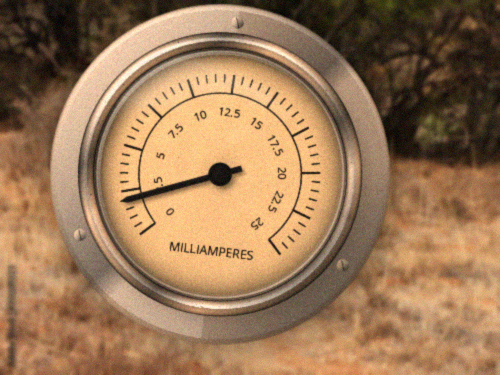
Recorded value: 2; mA
